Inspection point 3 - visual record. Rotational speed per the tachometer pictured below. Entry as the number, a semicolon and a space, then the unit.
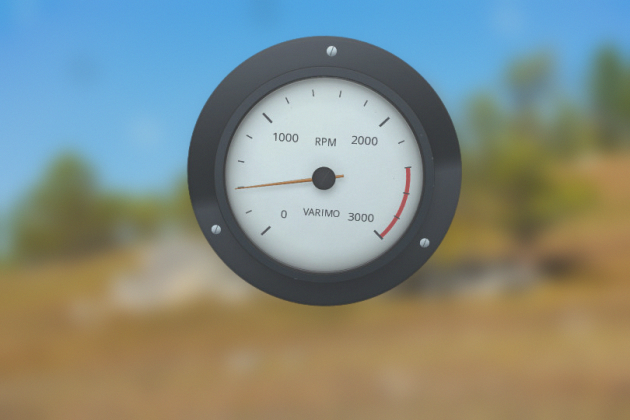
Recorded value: 400; rpm
